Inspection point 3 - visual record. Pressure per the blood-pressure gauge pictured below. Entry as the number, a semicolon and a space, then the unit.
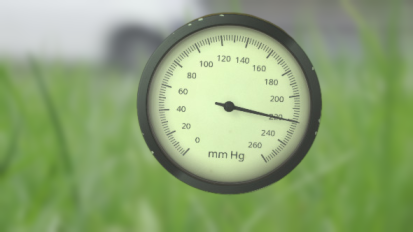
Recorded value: 220; mmHg
